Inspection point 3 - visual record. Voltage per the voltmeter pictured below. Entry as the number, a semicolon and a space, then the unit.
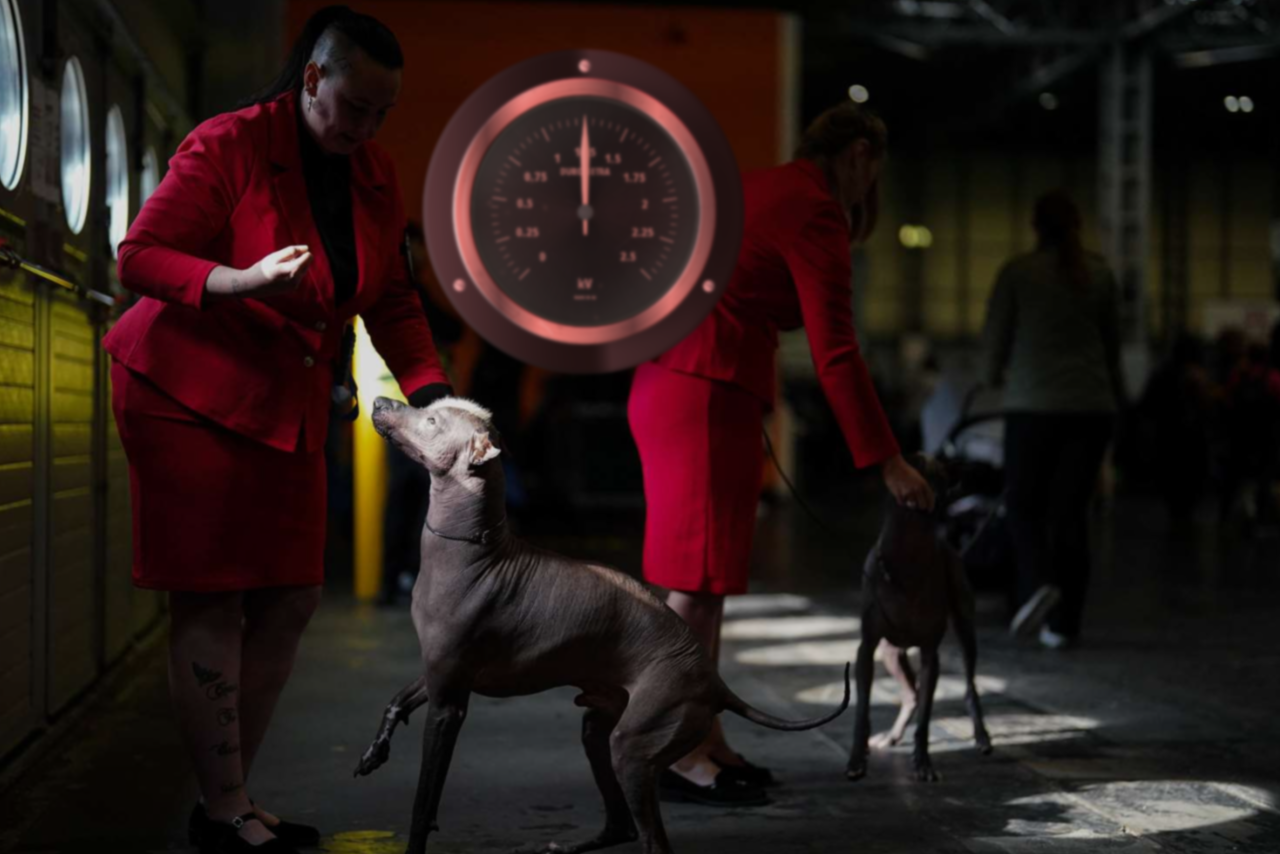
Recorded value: 1.25; kV
